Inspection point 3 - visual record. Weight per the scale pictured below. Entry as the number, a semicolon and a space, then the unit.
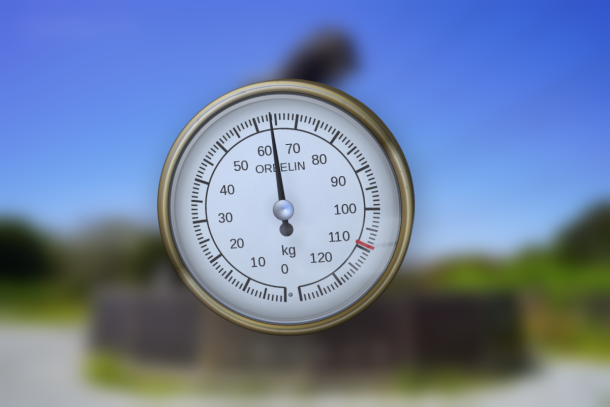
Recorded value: 64; kg
